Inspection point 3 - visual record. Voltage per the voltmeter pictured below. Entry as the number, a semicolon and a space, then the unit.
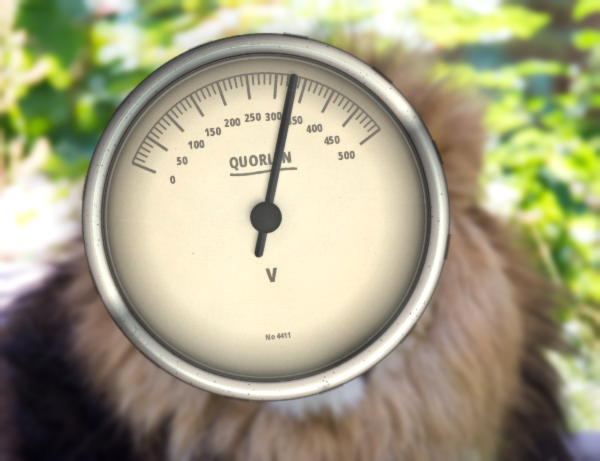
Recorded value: 330; V
